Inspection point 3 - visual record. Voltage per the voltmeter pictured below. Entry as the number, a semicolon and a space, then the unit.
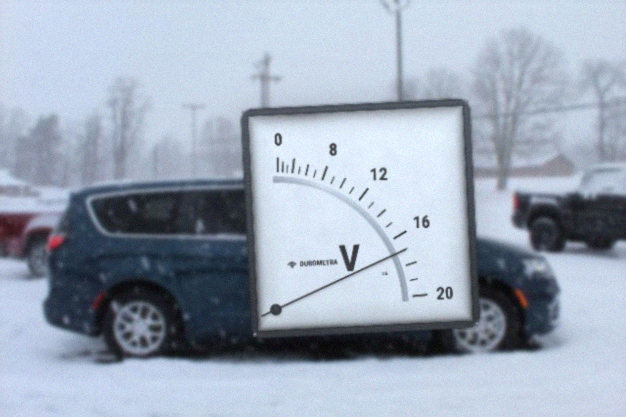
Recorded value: 17; V
